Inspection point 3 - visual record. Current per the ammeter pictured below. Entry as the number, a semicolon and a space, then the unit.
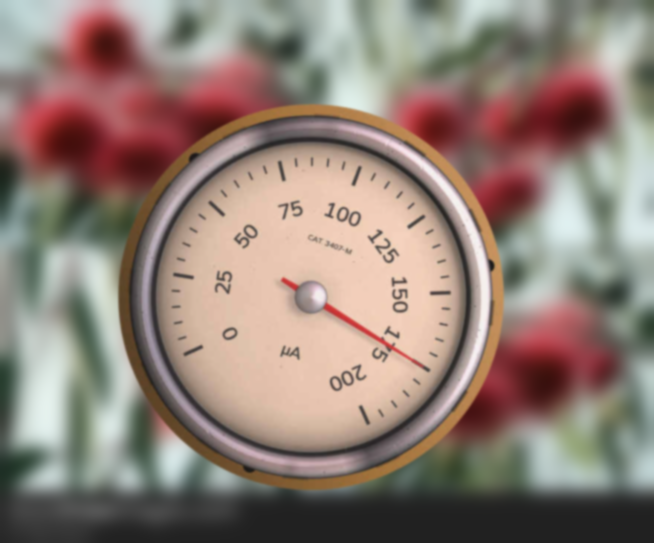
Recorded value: 175; µA
